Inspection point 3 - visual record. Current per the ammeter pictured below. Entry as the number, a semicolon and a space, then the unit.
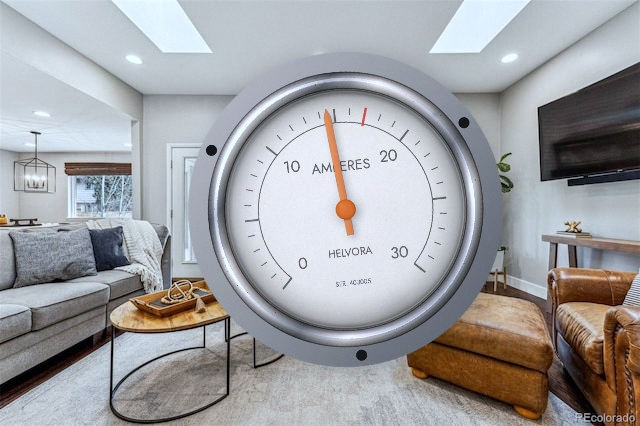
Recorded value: 14.5; A
